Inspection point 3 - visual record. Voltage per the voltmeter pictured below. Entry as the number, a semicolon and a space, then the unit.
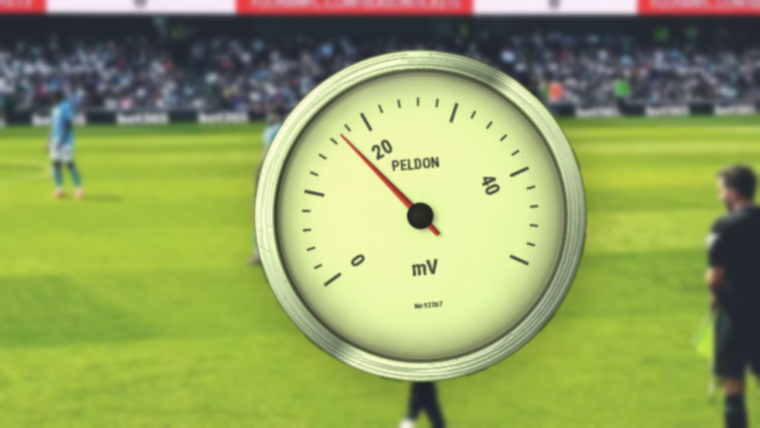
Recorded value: 17; mV
